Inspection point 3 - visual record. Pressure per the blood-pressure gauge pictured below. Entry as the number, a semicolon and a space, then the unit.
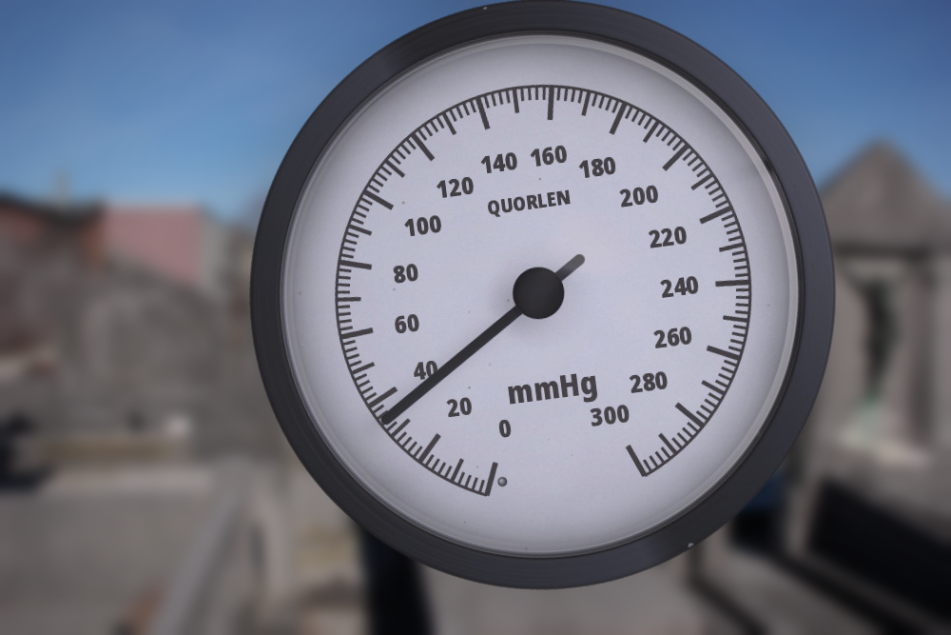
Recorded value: 34; mmHg
